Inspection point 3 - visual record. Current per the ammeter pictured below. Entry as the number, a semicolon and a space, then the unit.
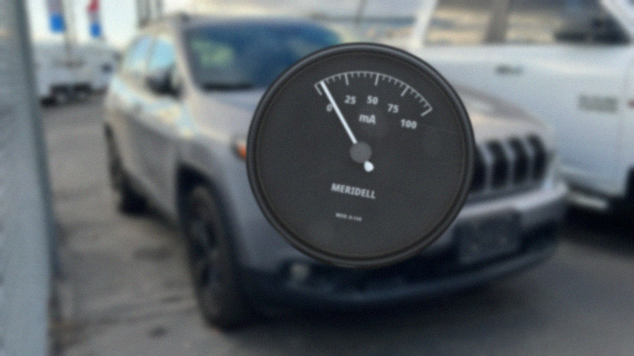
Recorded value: 5; mA
